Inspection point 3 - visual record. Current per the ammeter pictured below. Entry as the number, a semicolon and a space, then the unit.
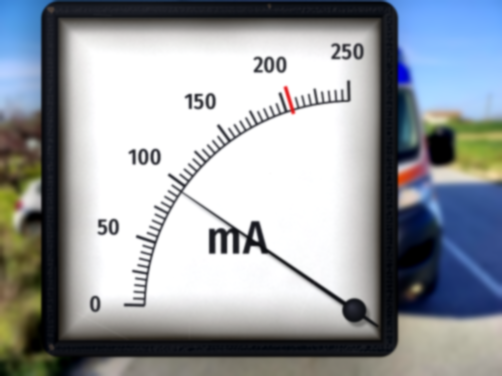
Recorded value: 95; mA
